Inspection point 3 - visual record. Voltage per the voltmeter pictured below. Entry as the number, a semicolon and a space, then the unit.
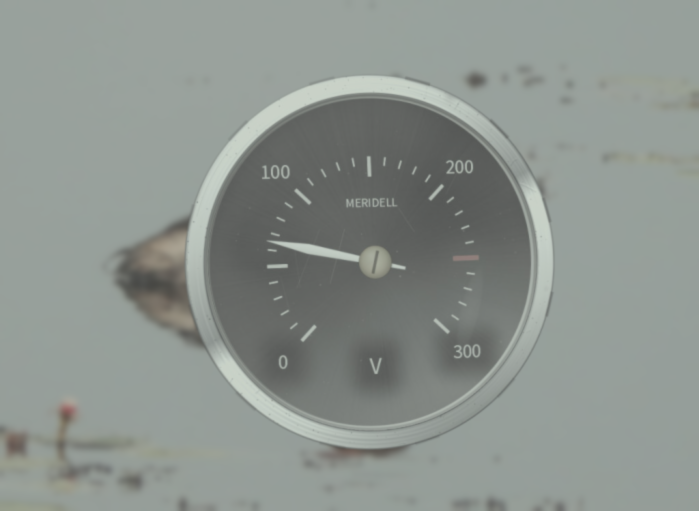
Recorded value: 65; V
